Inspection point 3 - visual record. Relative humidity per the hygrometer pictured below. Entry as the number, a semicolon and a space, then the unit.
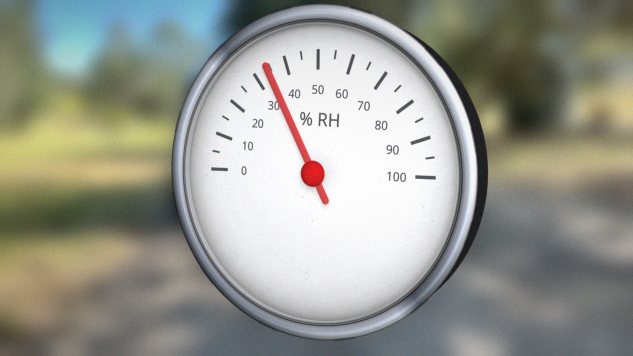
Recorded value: 35; %
